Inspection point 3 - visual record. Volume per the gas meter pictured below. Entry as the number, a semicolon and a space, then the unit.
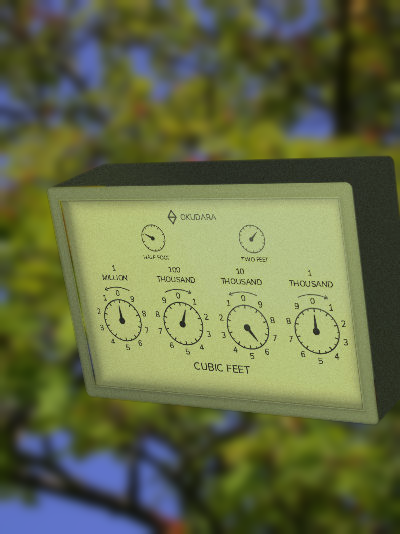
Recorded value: 6000; ft³
